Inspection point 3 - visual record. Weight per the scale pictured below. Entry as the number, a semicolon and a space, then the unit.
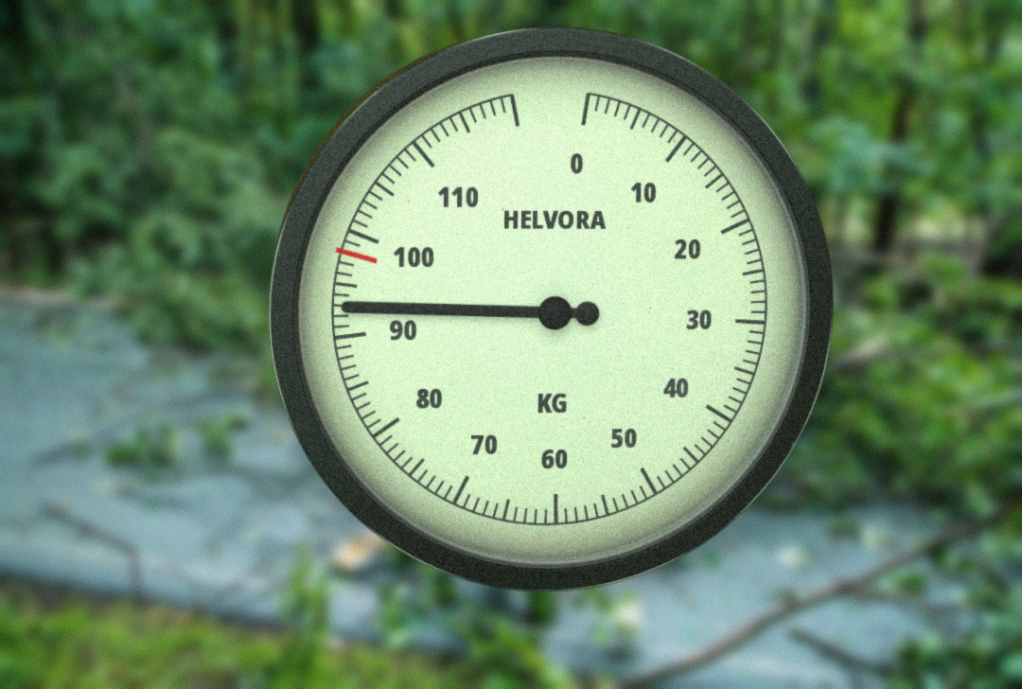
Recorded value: 93; kg
